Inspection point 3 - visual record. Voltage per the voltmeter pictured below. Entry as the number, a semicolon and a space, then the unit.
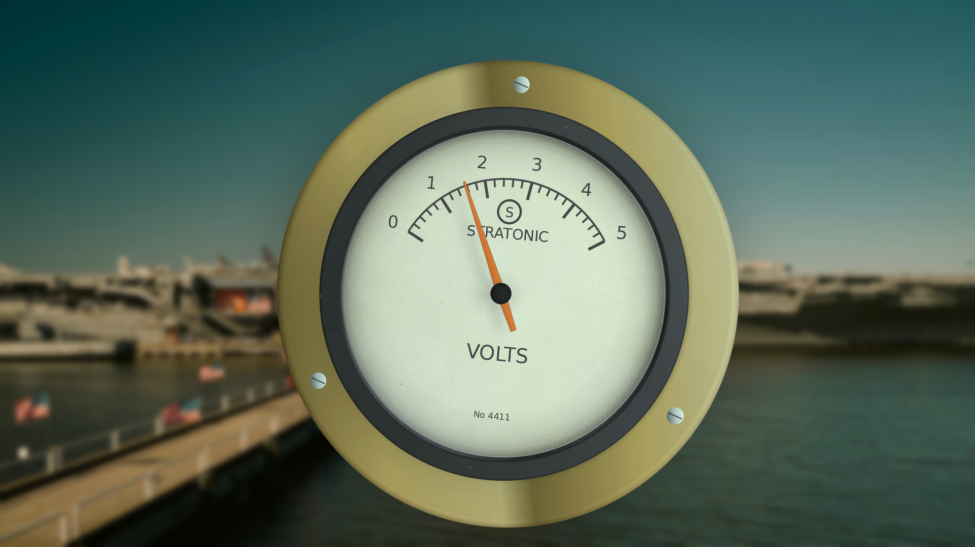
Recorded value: 1.6; V
